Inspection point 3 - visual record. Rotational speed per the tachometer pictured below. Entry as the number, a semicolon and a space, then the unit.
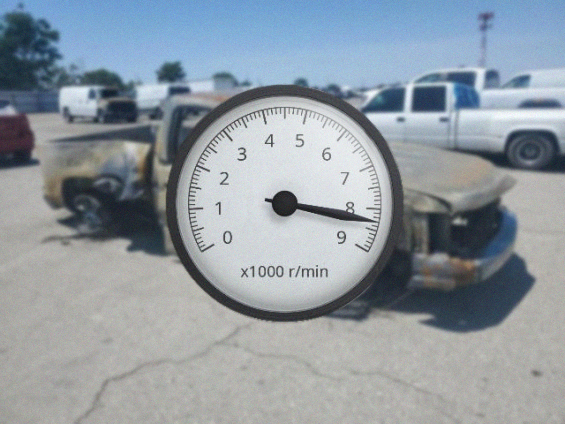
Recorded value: 8300; rpm
